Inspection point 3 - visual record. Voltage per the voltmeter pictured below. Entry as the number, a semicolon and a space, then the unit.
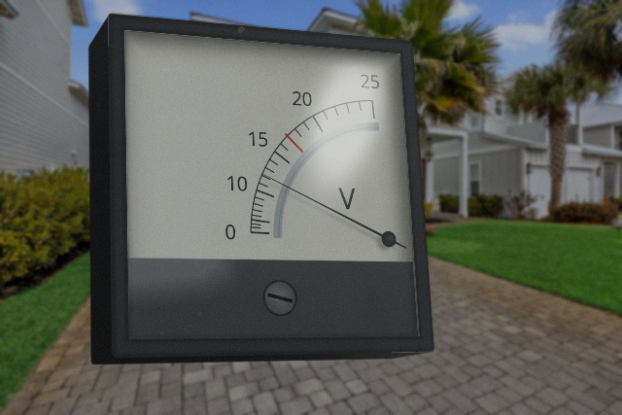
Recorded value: 12; V
